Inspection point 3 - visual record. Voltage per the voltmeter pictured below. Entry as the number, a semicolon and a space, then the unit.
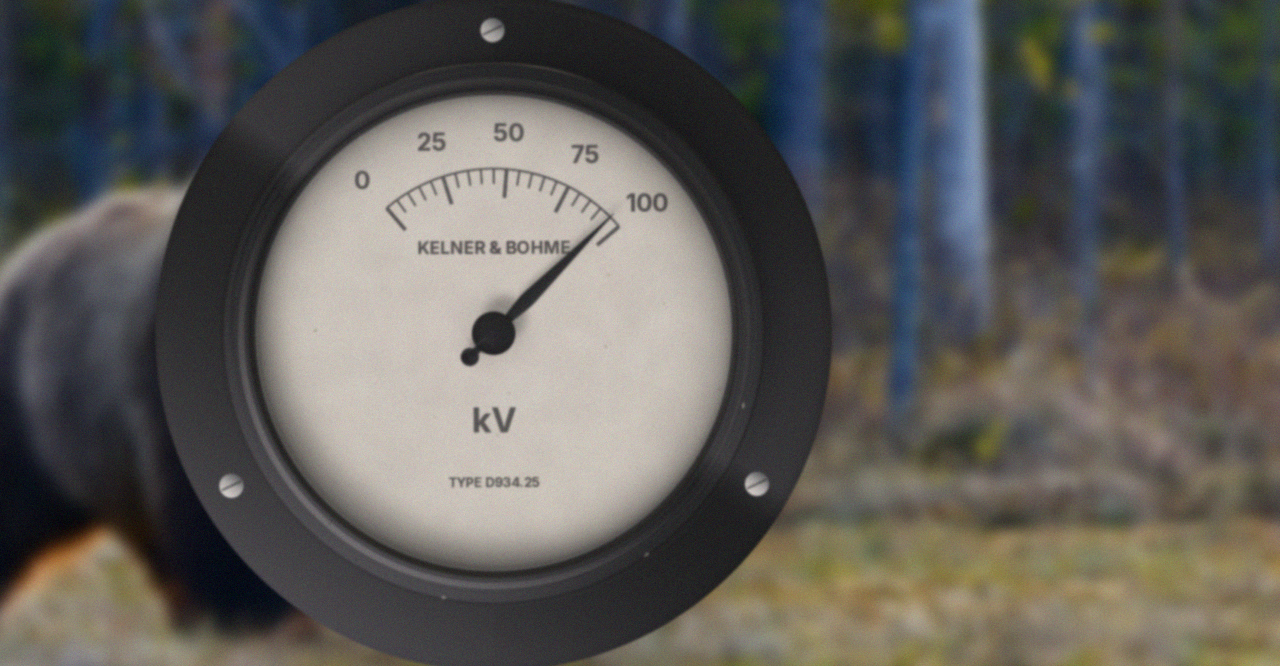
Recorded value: 95; kV
